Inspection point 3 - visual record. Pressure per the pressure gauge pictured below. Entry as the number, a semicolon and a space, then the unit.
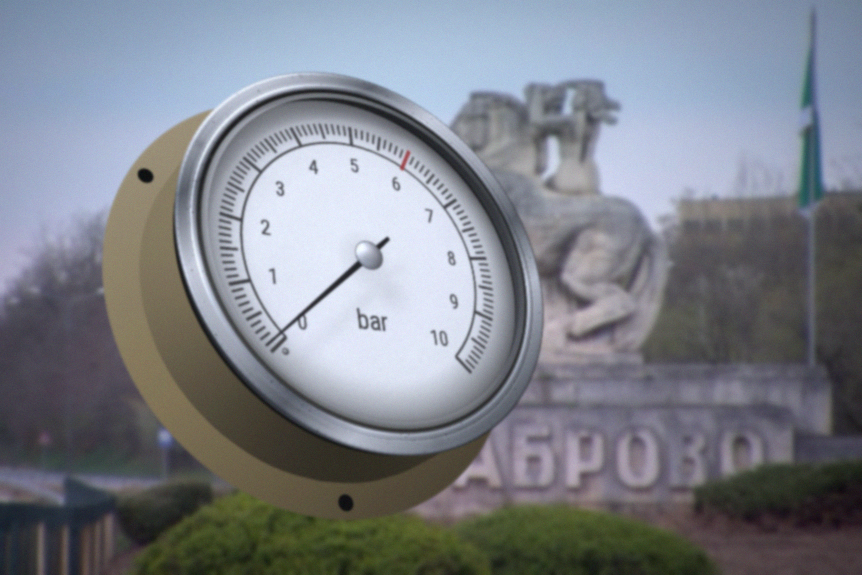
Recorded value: 0.1; bar
